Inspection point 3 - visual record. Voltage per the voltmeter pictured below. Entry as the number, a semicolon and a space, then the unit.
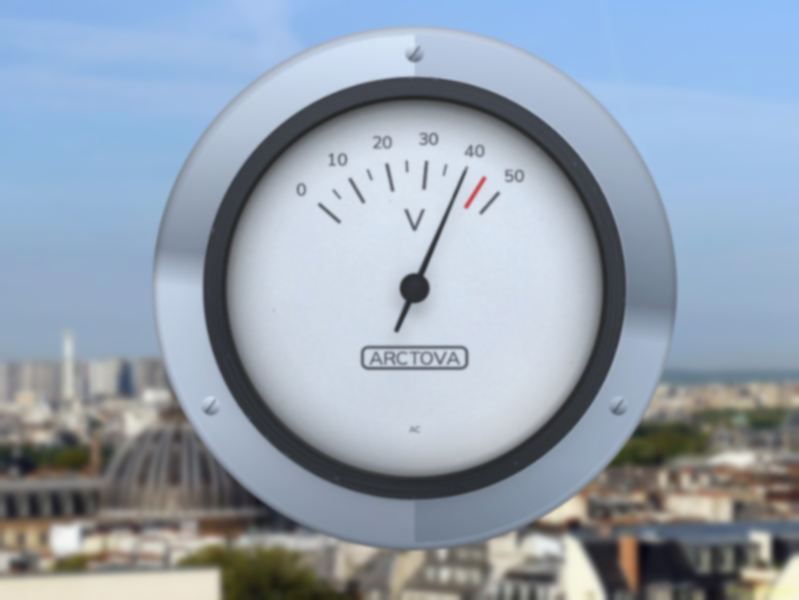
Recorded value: 40; V
